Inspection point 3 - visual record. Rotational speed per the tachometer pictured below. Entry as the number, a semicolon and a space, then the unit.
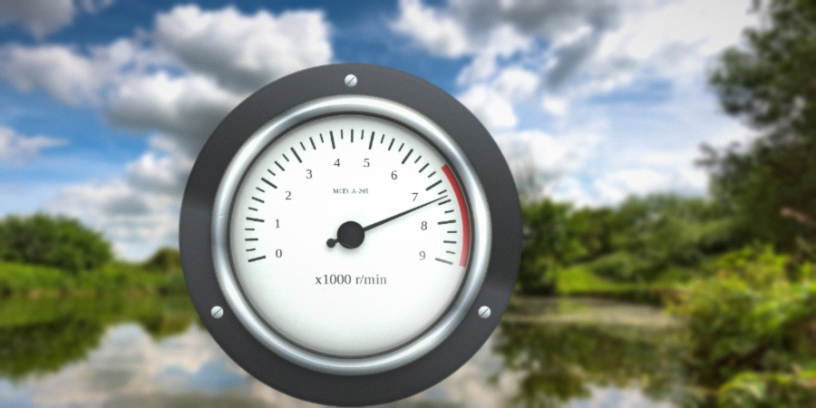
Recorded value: 7375; rpm
